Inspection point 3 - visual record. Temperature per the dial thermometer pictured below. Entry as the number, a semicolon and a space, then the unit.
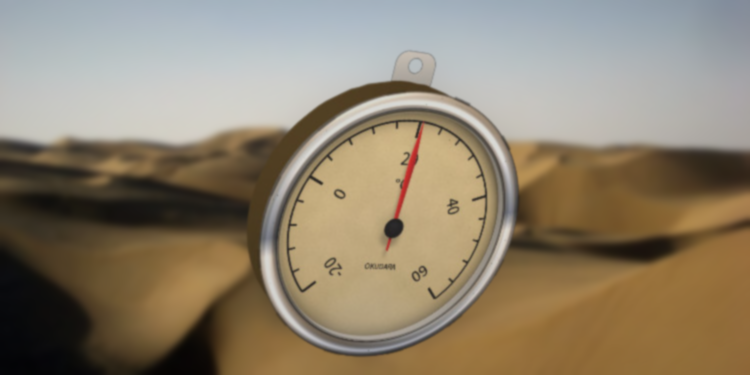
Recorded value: 20; °C
